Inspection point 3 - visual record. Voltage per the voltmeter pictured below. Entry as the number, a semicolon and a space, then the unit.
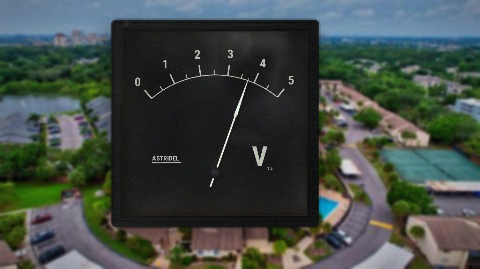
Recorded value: 3.75; V
